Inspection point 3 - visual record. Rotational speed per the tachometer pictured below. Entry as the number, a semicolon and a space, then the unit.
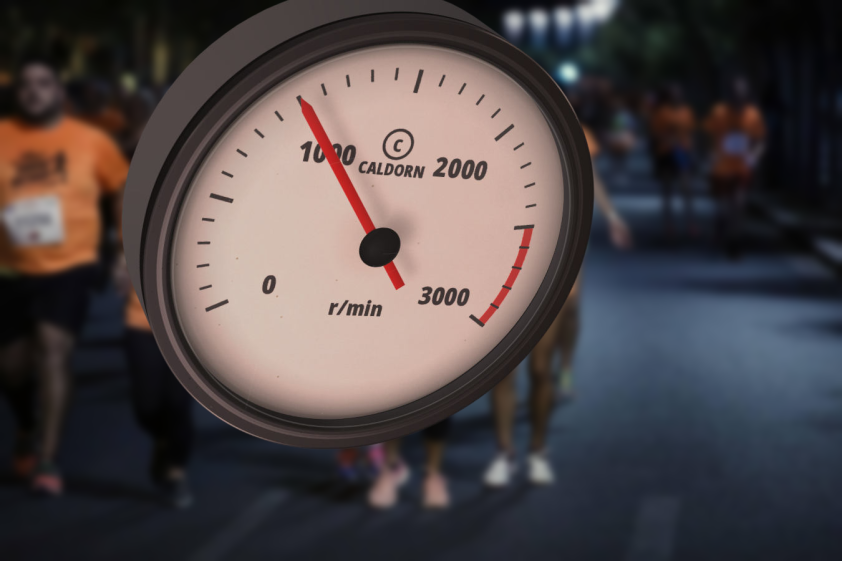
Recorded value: 1000; rpm
